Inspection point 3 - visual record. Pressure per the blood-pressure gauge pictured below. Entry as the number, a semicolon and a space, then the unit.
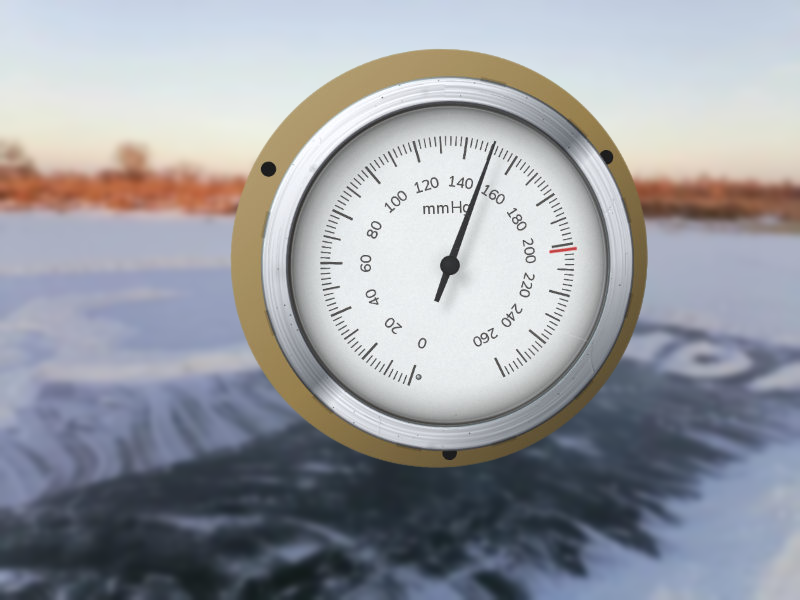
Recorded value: 150; mmHg
